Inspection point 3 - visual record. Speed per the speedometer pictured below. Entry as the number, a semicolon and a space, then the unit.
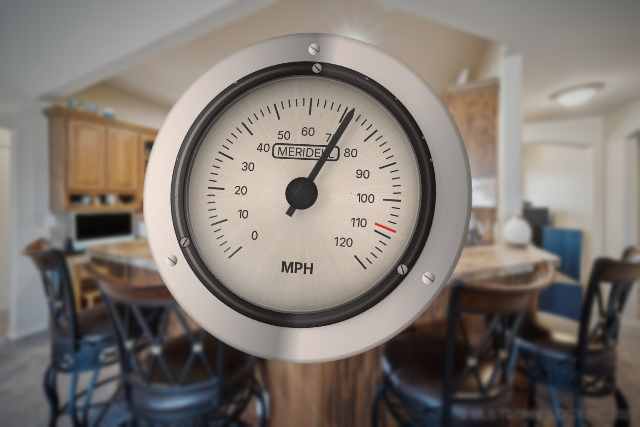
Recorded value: 72; mph
